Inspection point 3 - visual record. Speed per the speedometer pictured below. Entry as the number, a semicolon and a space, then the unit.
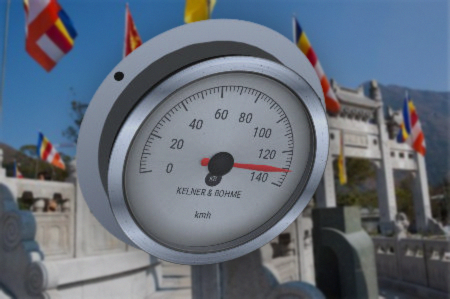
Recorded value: 130; km/h
